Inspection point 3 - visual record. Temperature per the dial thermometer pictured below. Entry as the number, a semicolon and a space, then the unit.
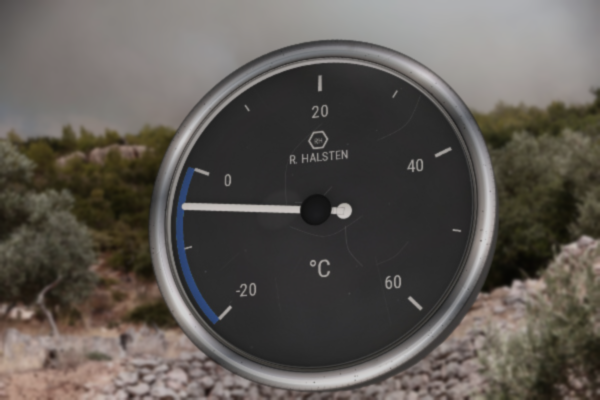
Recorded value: -5; °C
